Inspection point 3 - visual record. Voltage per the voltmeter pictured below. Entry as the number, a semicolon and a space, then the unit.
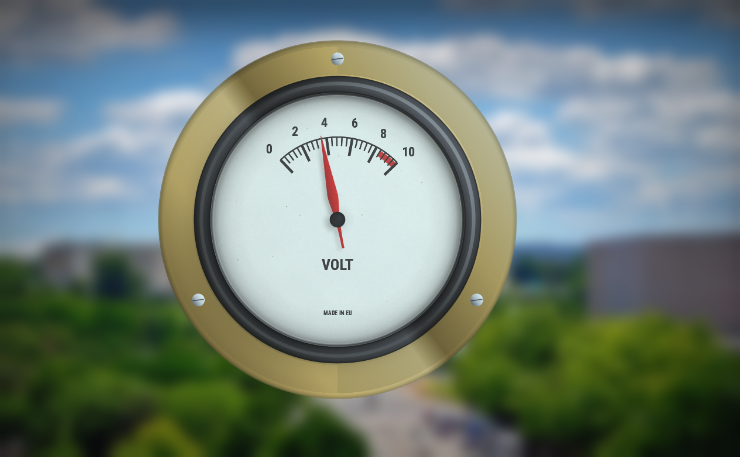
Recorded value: 3.6; V
